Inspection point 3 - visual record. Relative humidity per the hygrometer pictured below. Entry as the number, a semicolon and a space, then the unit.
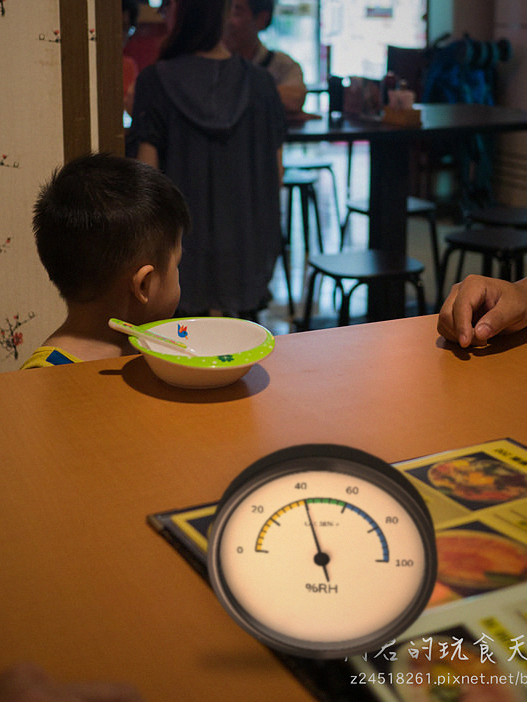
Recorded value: 40; %
